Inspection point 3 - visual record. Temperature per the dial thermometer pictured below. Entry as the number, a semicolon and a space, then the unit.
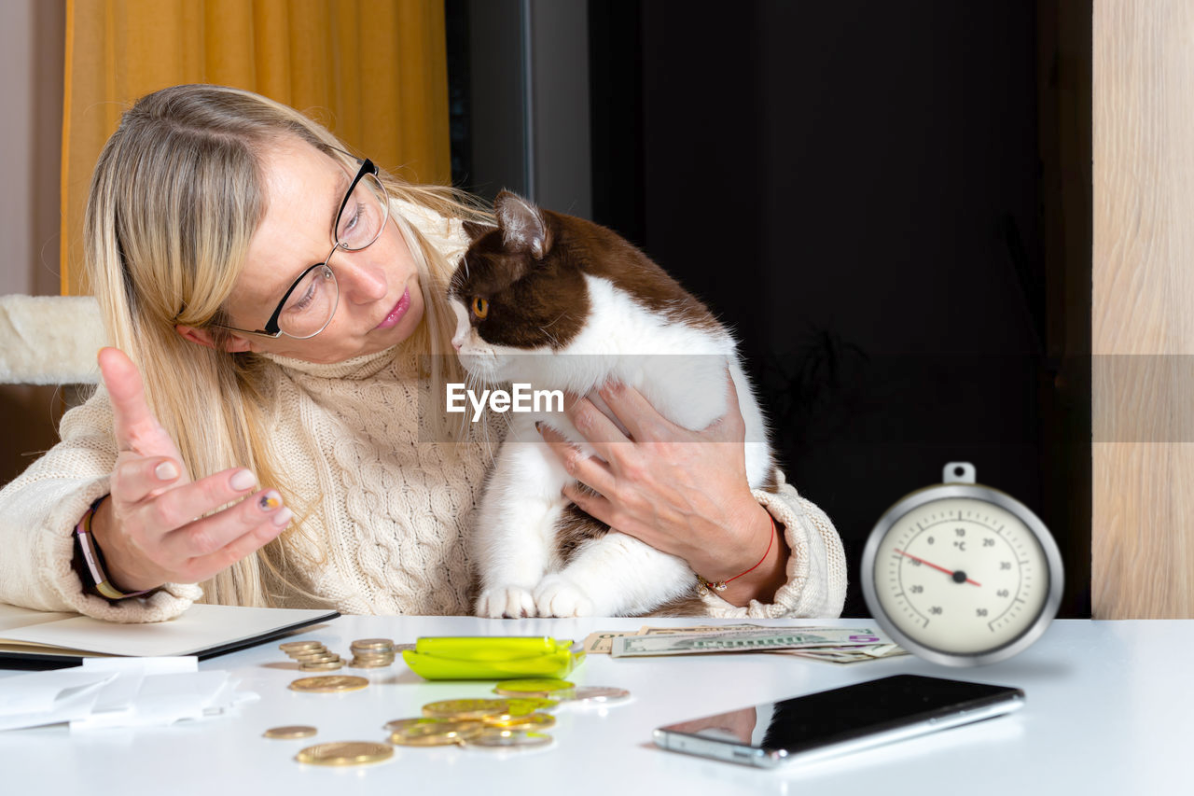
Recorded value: -8; °C
